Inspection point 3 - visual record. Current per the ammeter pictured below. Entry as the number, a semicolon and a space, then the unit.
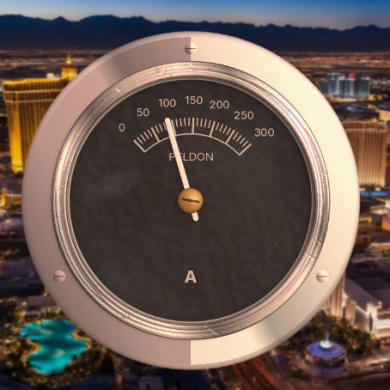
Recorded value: 90; A
